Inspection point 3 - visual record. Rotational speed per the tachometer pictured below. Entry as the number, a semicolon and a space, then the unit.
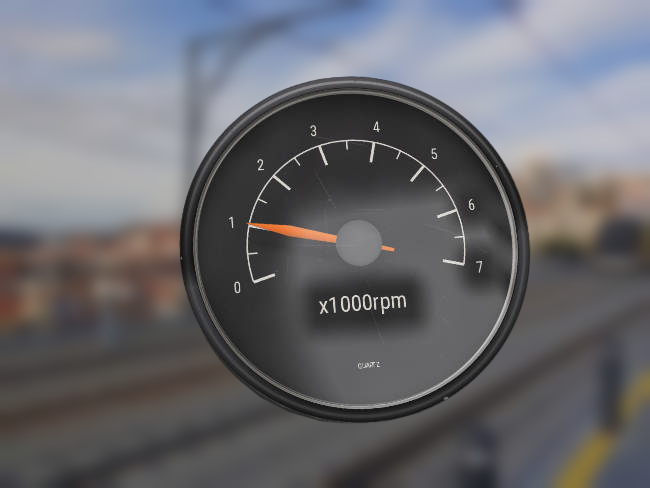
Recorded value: 1000; rpm
